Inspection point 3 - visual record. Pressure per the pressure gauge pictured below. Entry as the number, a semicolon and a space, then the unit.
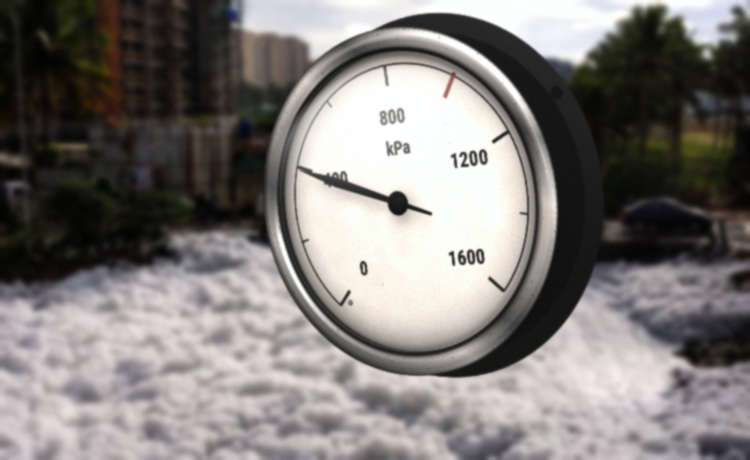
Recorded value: 400; kPa
